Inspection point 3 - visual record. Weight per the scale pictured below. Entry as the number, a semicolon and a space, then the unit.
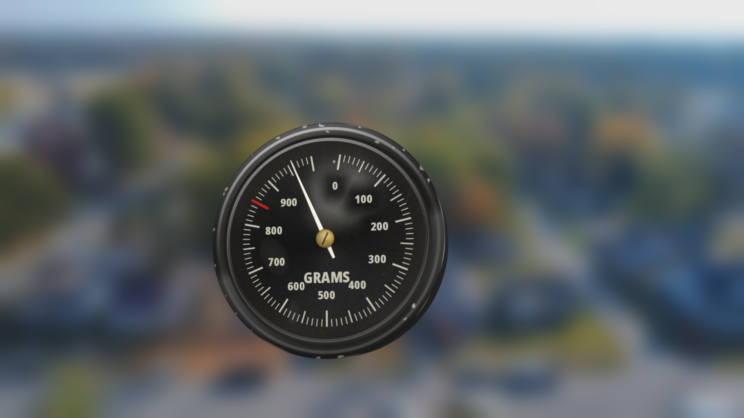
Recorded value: 960; g
